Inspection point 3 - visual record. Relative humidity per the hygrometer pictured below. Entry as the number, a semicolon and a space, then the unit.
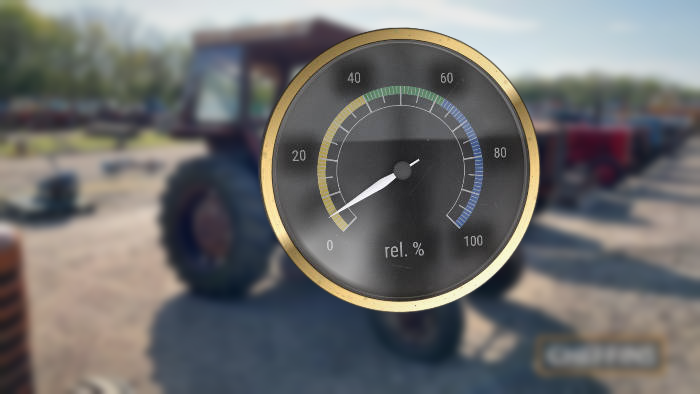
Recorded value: 5; %
